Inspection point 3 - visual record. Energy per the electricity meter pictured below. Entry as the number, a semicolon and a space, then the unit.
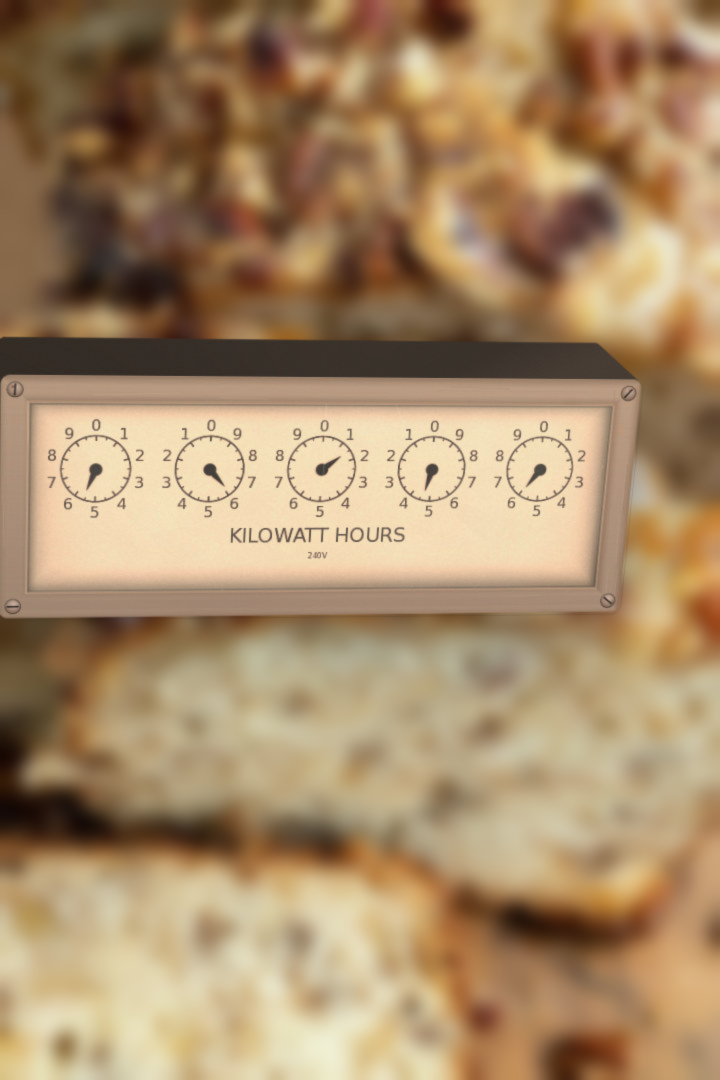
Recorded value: 56146; kWh
